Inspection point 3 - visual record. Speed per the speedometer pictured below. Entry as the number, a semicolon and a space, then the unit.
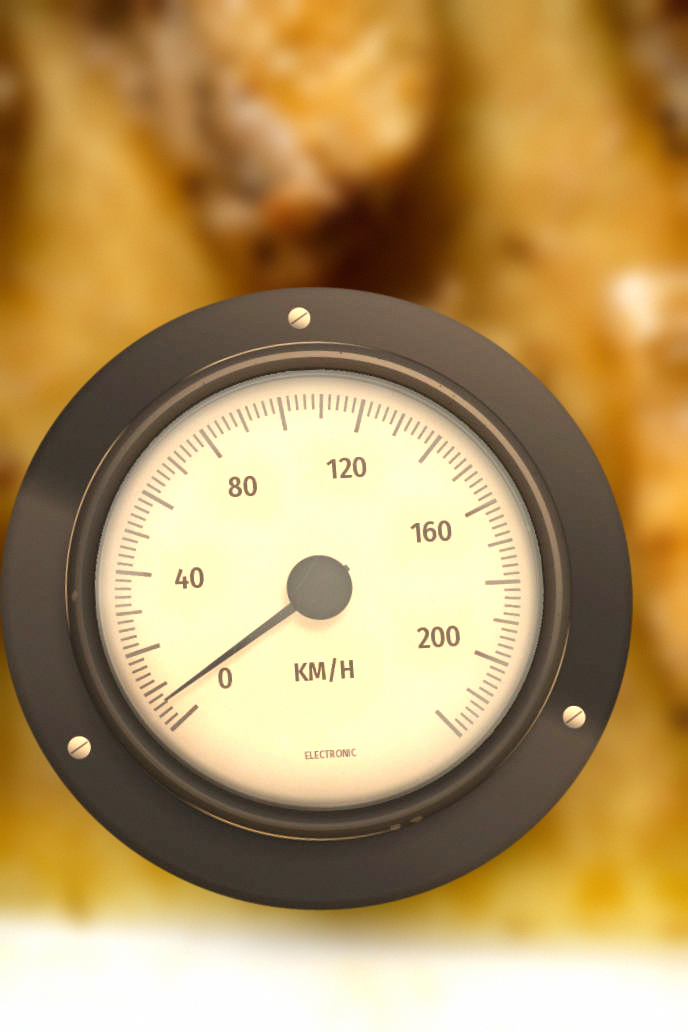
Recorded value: 6; km/h
